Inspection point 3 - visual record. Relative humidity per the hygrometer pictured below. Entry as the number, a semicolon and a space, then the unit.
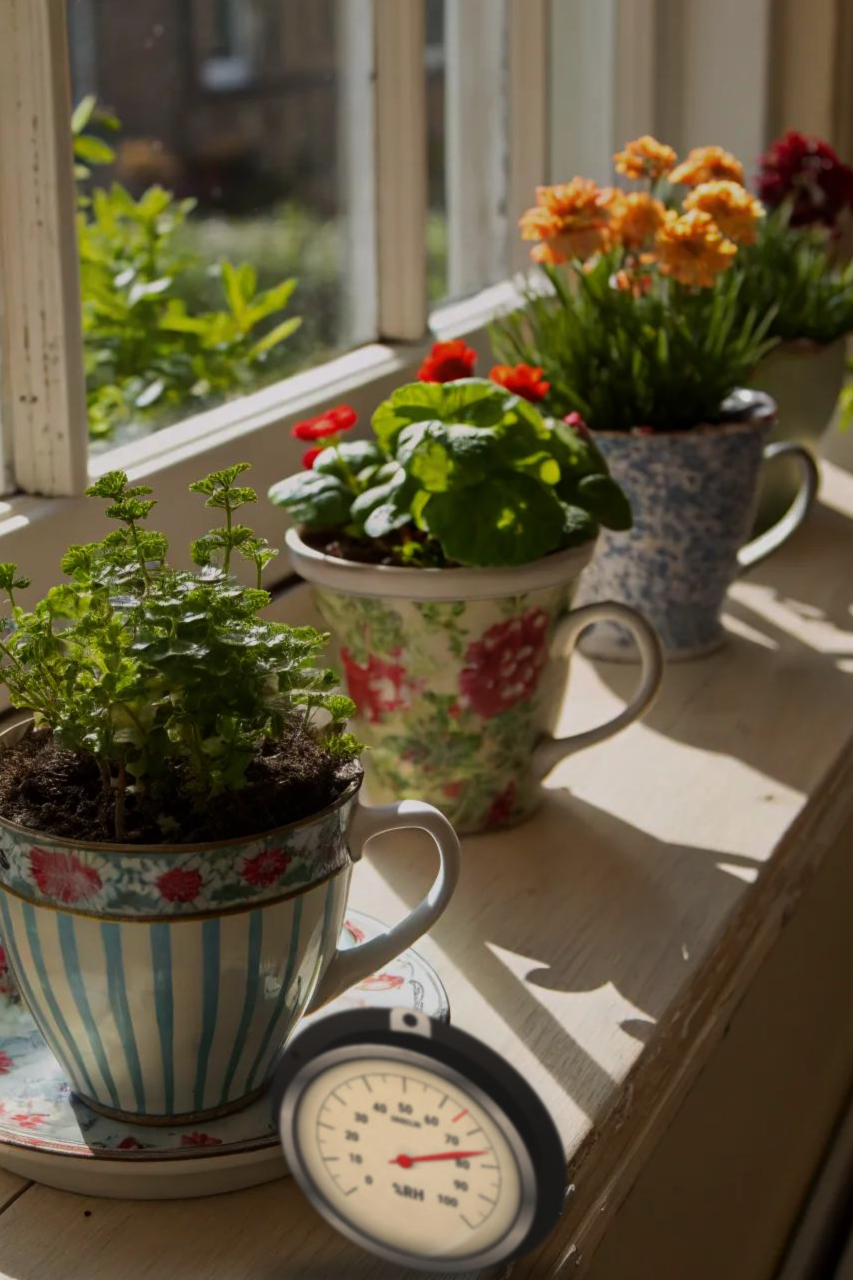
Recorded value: 75; %
